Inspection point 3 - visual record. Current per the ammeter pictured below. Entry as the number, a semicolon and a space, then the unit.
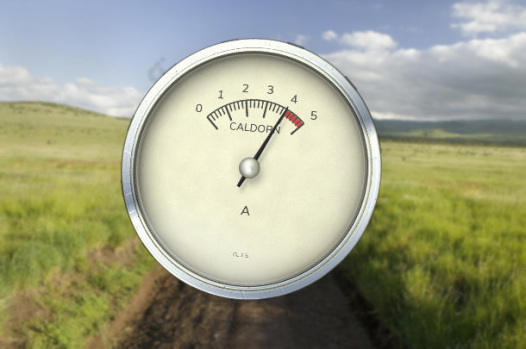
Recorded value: 4; A
